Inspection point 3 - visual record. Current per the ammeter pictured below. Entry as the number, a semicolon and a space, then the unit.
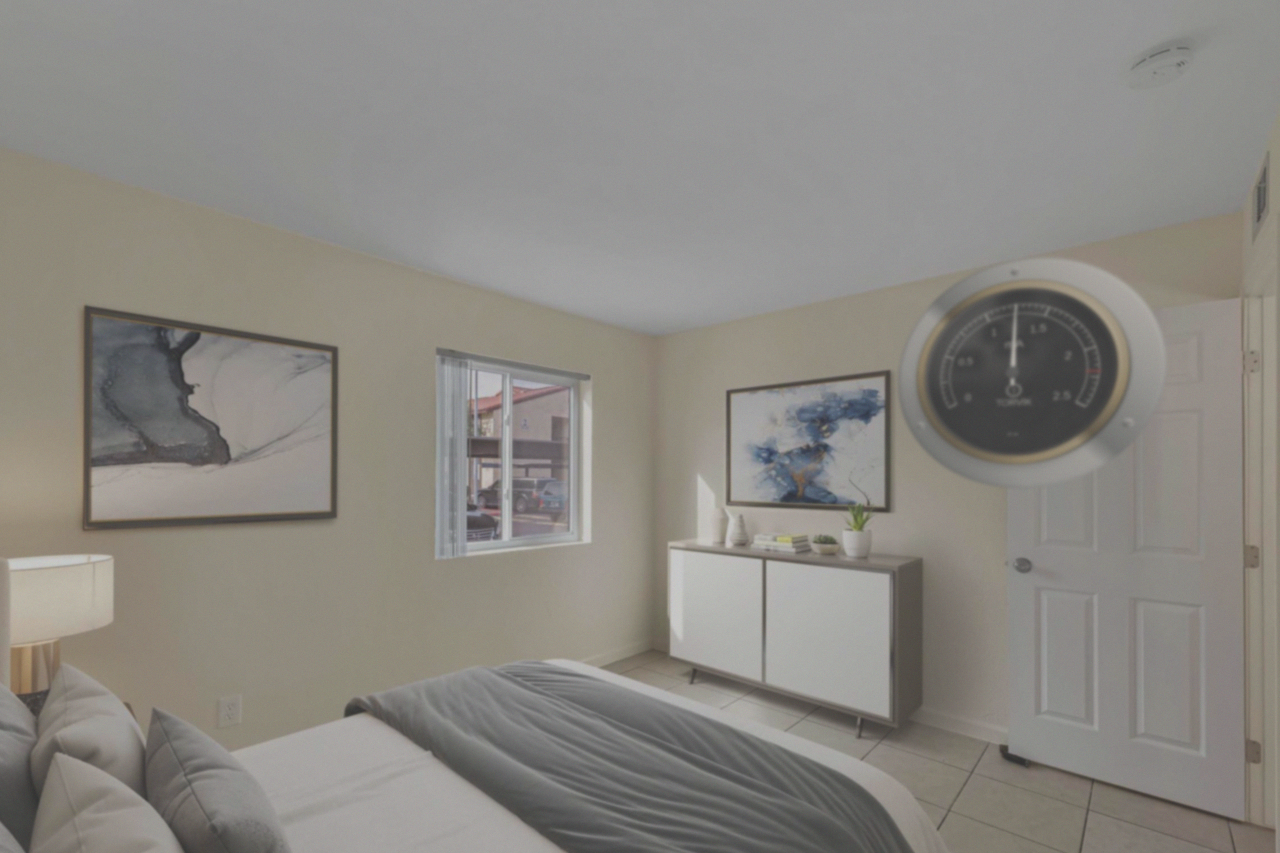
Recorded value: 1.25; mA
